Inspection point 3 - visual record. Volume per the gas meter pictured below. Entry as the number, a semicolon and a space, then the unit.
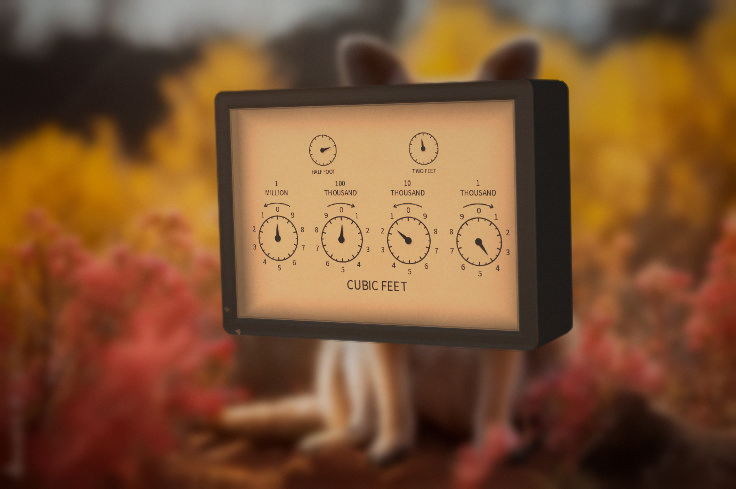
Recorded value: 1400; ft³
